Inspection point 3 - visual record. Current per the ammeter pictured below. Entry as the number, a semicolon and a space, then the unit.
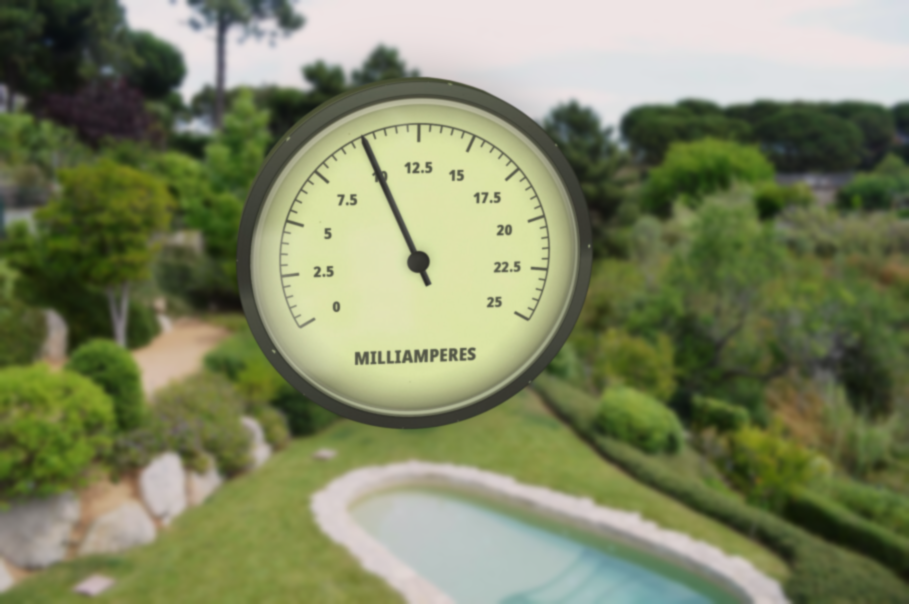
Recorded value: 10; mA
